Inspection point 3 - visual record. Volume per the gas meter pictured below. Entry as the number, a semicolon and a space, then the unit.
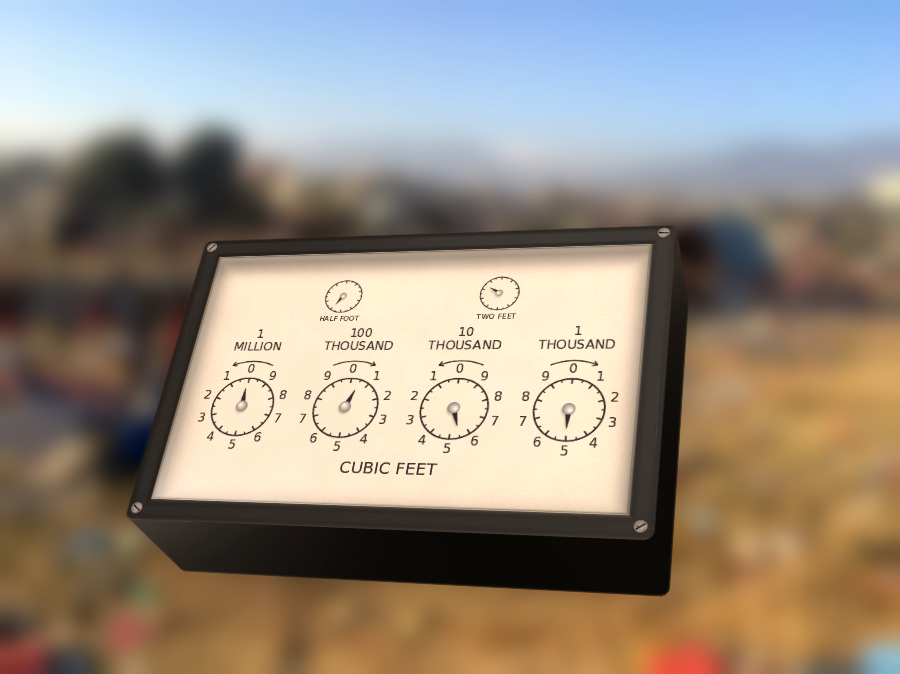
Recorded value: 5500; ft³
